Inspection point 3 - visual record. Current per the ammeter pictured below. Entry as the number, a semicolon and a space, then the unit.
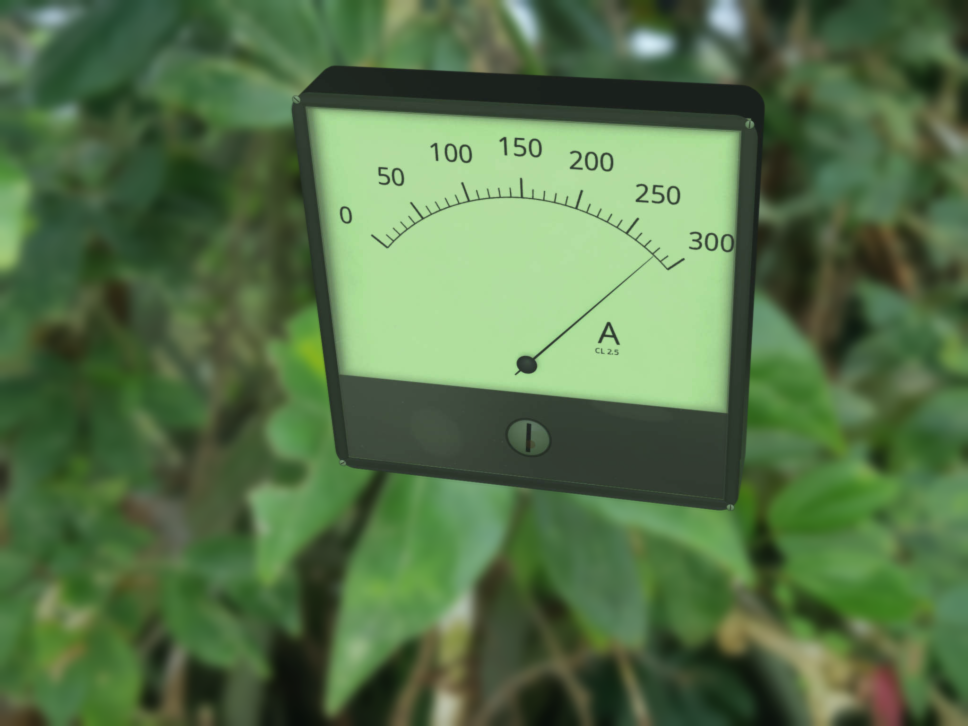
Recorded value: 280; A
